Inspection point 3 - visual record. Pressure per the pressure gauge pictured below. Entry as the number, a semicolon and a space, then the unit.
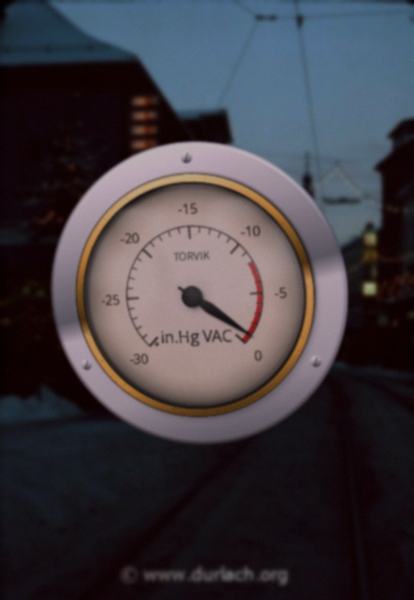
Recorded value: -1; inHg
